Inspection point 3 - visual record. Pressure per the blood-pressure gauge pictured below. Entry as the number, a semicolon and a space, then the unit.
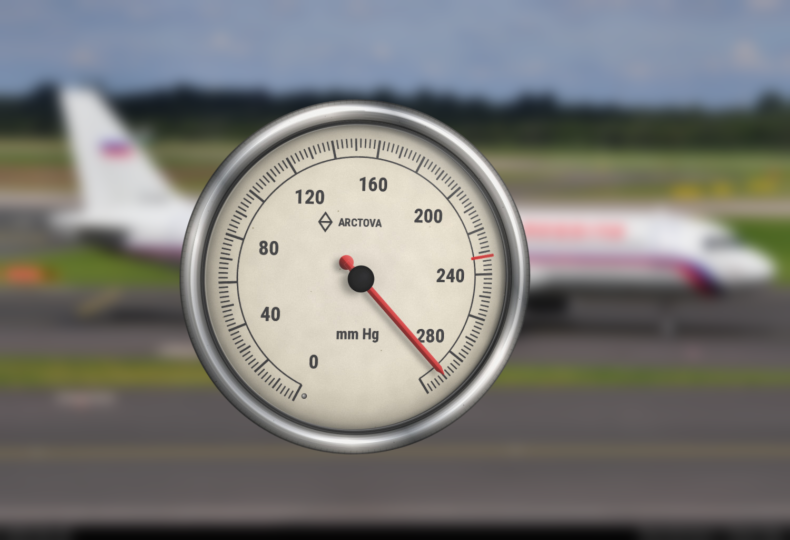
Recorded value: 290; mmHg
